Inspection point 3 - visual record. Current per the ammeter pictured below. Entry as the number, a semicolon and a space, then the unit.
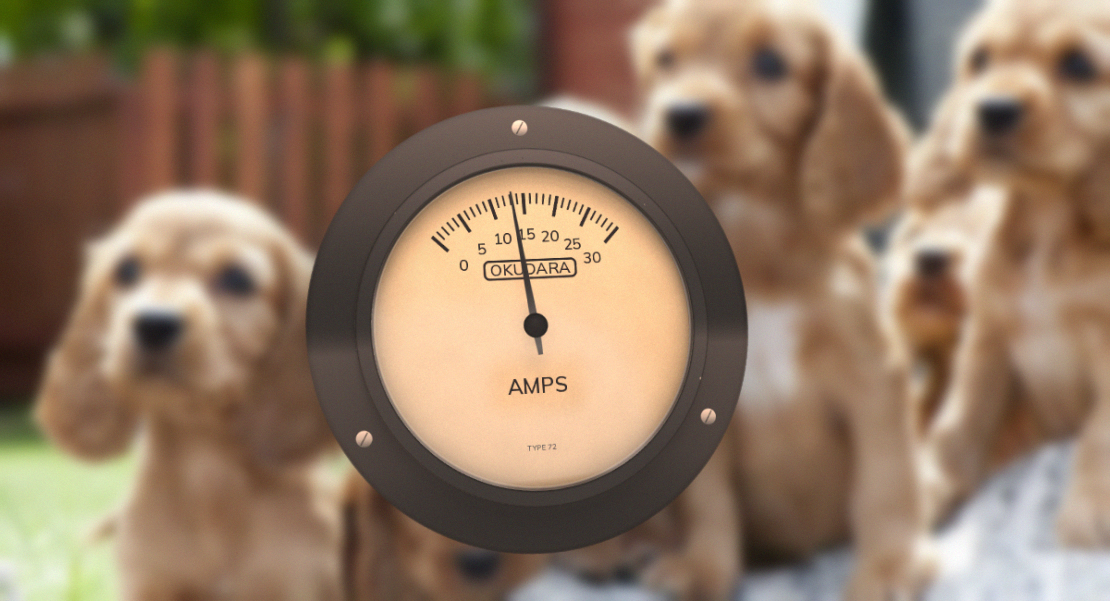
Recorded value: 13; A
